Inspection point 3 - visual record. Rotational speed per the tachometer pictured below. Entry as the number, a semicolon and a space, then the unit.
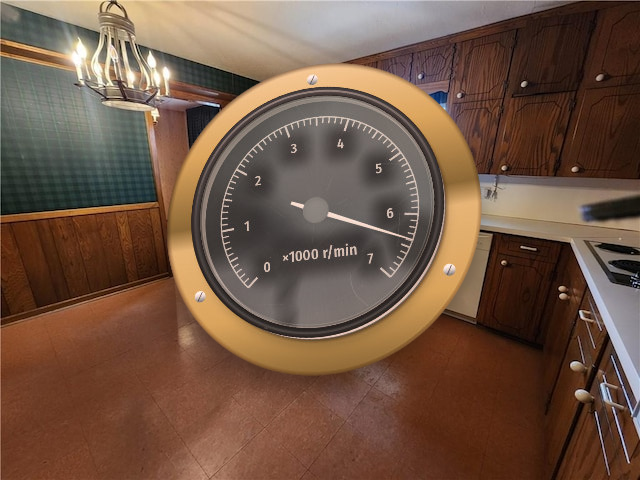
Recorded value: 6400; rpm
